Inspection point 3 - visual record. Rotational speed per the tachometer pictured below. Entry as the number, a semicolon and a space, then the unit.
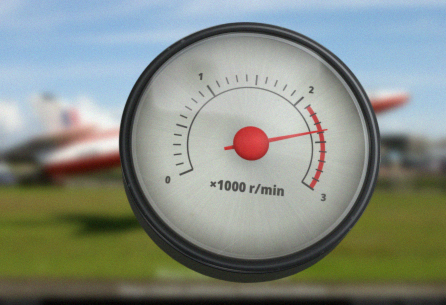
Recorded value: 2400; rpm
